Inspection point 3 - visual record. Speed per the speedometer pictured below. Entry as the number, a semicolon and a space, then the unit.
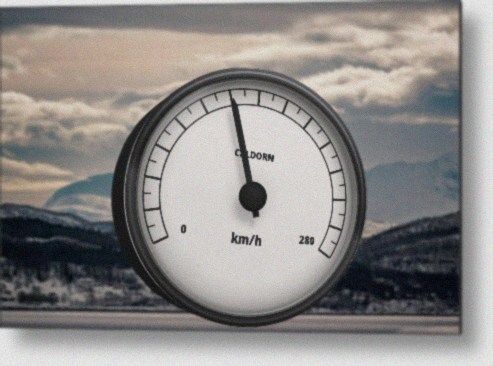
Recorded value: 120; km/h
